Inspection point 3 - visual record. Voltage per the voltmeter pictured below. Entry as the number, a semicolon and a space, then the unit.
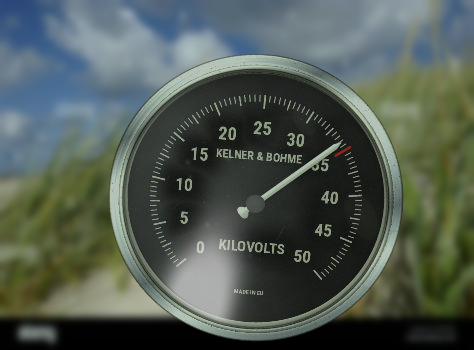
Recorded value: 34; kV
